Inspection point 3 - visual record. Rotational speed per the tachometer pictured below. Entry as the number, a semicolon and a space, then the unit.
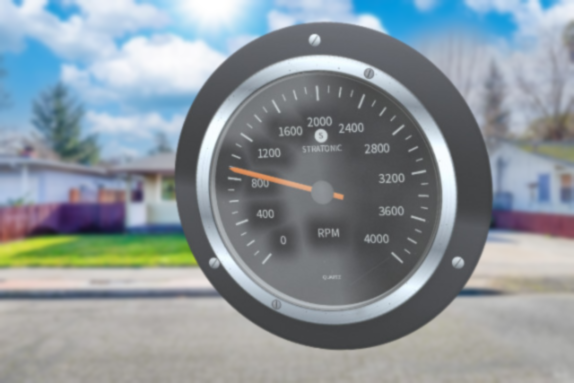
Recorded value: 900; rpm
